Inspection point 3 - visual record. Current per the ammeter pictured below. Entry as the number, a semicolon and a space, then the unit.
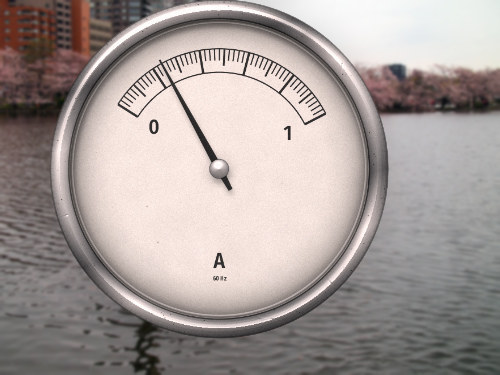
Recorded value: 0.24; A
